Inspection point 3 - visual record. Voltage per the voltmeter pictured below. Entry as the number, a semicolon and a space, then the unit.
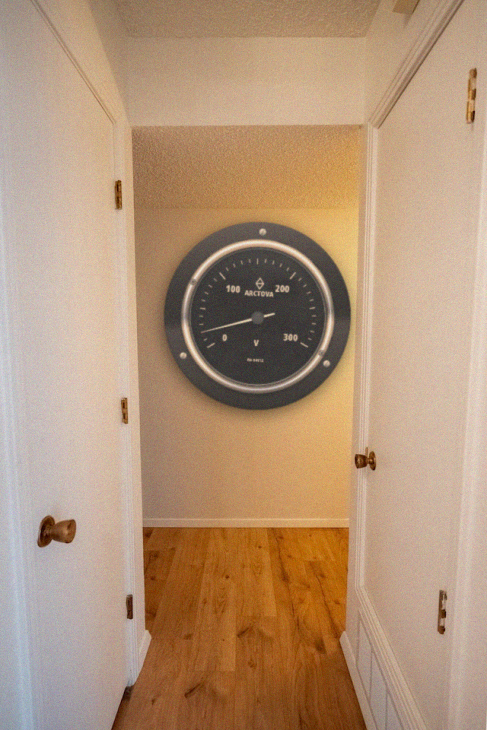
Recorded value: 20; V
